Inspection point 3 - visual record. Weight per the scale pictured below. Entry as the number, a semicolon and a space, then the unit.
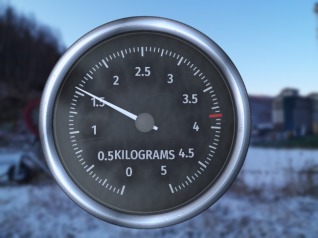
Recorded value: 1.55; kg
